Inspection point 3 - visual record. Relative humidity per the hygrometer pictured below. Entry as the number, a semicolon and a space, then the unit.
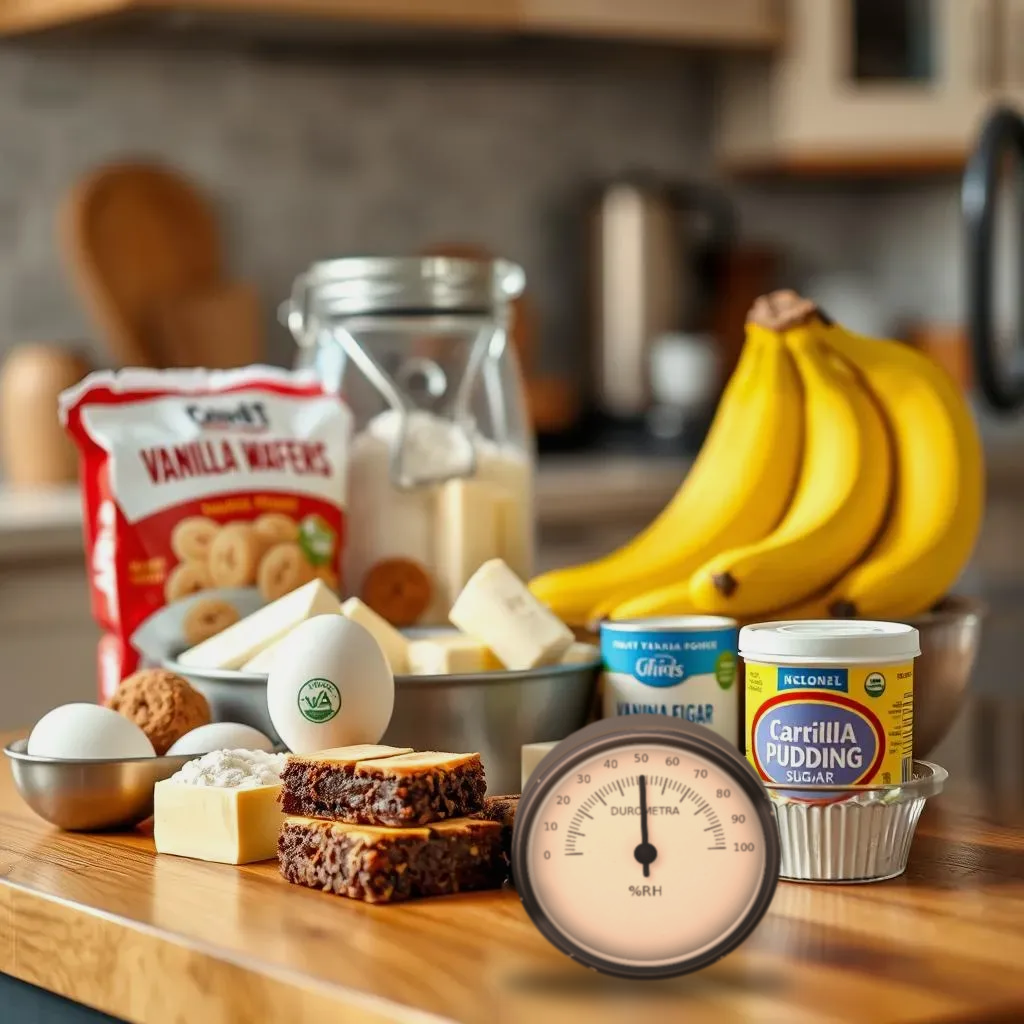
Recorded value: 50; %
